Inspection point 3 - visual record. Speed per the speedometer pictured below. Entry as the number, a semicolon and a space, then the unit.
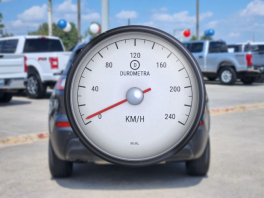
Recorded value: 5; km/h
